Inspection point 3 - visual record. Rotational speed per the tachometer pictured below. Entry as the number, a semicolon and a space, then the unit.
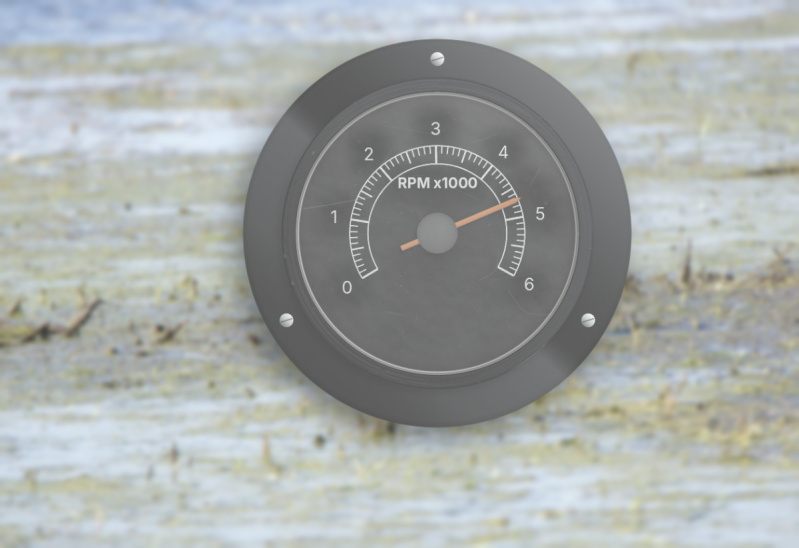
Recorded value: 4700; rpm
